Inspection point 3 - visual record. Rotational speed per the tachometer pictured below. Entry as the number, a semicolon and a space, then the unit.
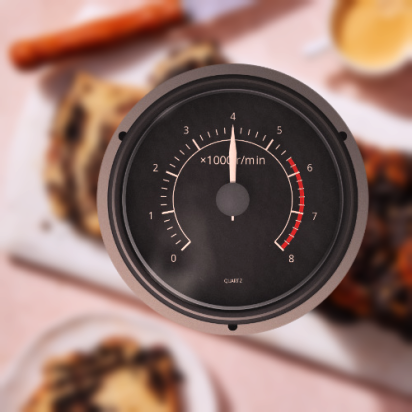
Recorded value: 4000; rpm
